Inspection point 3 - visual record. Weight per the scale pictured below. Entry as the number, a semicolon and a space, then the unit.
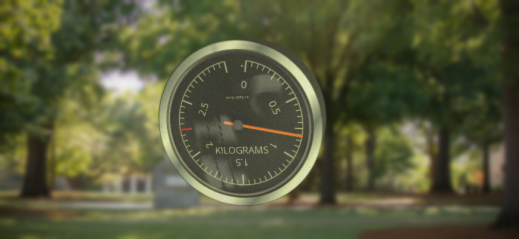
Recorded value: 0.8; kg
